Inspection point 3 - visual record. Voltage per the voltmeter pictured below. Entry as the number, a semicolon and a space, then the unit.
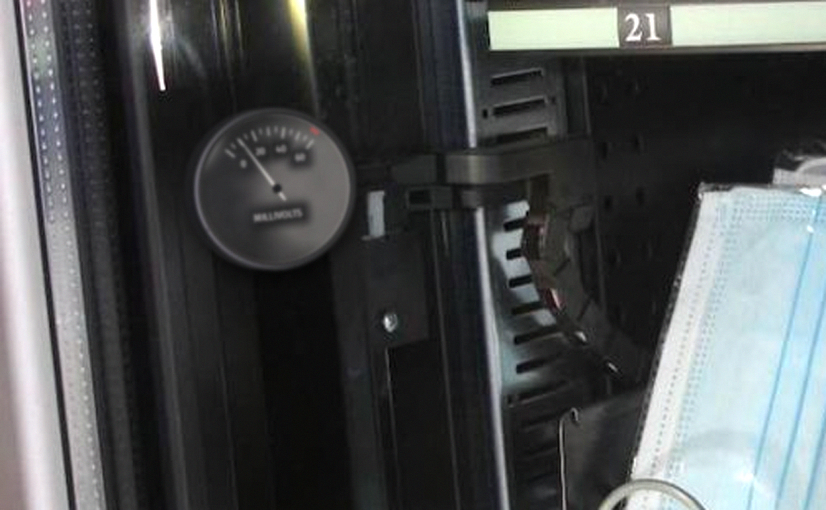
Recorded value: 10; mV
